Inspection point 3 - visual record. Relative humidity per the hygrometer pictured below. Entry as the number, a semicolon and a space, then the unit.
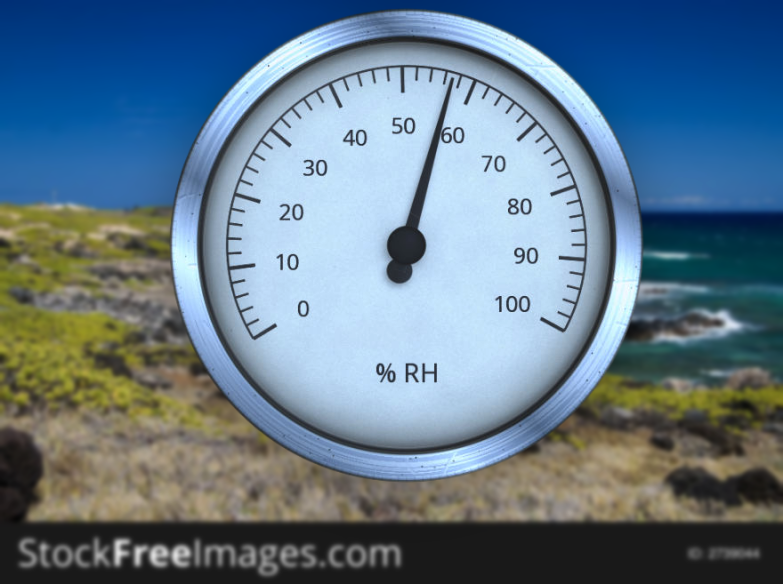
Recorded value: 57; %
